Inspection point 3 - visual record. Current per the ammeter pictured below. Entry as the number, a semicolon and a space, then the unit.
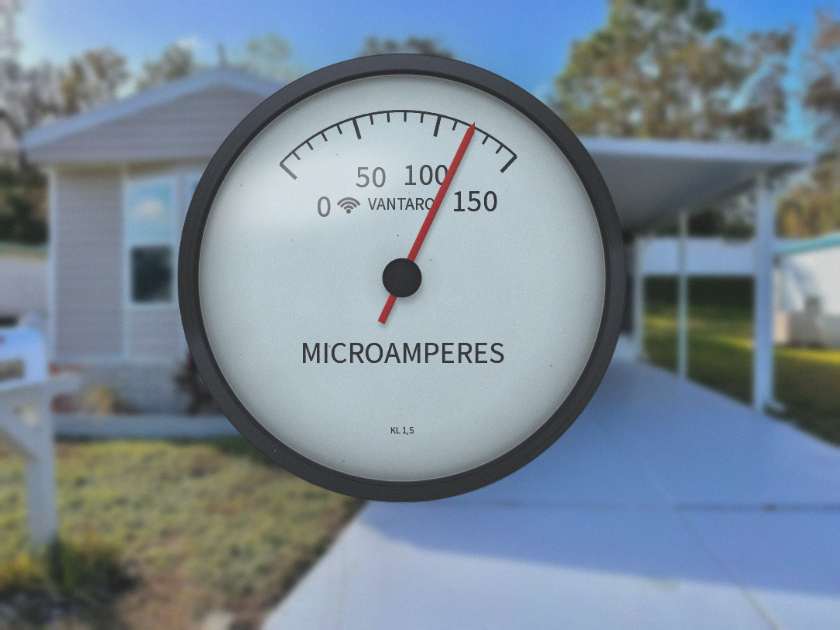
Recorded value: 120; µA
